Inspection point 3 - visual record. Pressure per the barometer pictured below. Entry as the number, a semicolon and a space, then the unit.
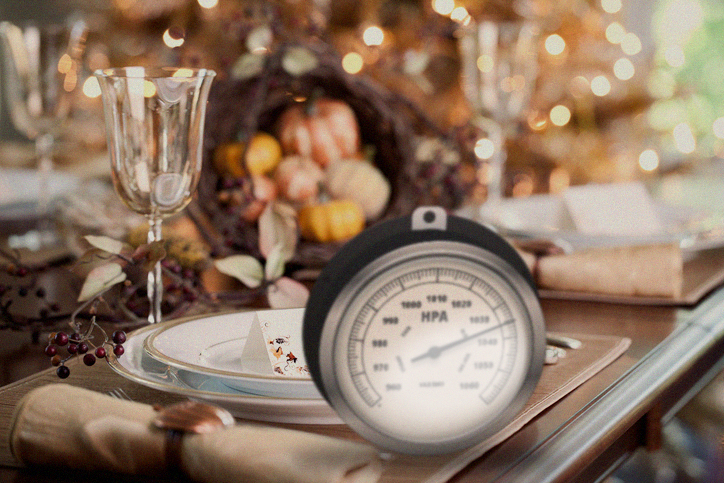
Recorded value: 1035; hPa
